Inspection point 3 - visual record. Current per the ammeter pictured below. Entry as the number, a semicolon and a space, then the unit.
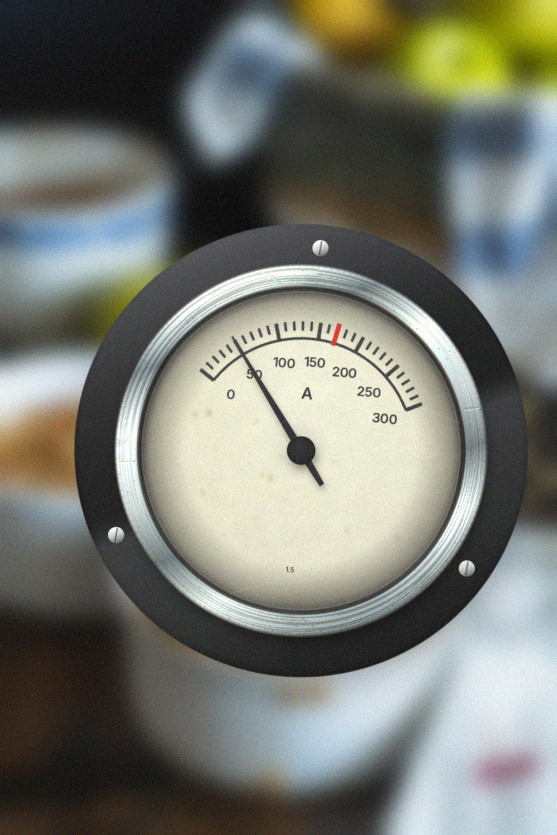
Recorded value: 50; A
